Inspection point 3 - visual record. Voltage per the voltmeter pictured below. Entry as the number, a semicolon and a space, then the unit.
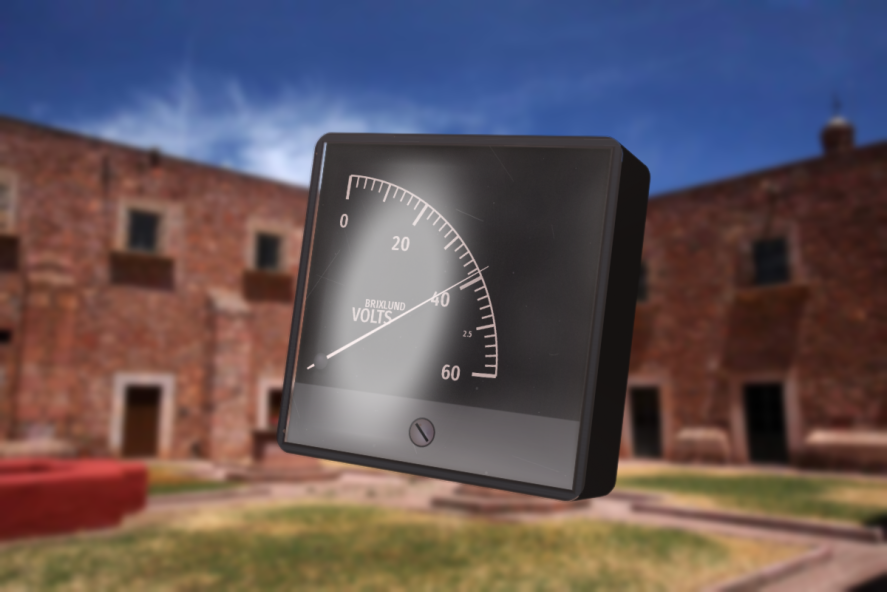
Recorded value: 39; V
